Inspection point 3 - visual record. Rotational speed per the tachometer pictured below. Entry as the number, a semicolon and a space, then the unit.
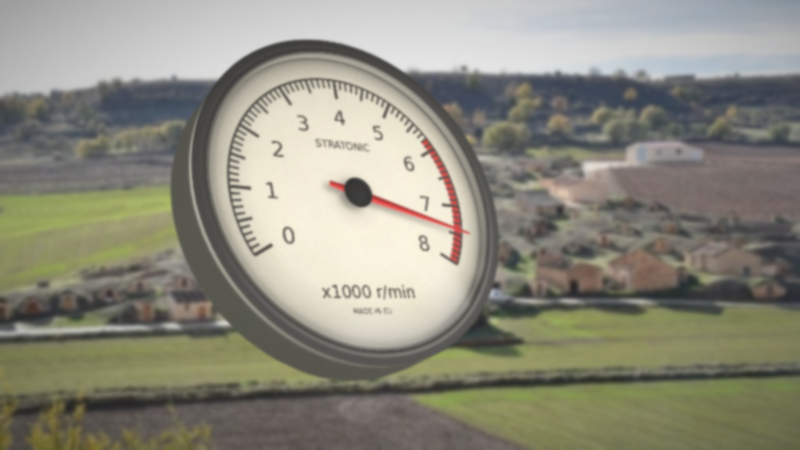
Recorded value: 7500; rpm
